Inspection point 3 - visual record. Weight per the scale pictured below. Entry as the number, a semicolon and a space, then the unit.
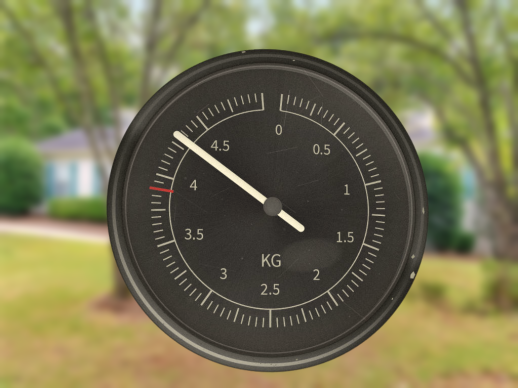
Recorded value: 4.3; kg
